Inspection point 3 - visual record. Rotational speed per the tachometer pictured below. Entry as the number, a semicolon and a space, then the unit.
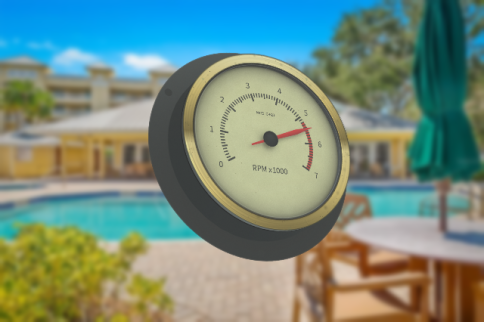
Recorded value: 5500; rpm
